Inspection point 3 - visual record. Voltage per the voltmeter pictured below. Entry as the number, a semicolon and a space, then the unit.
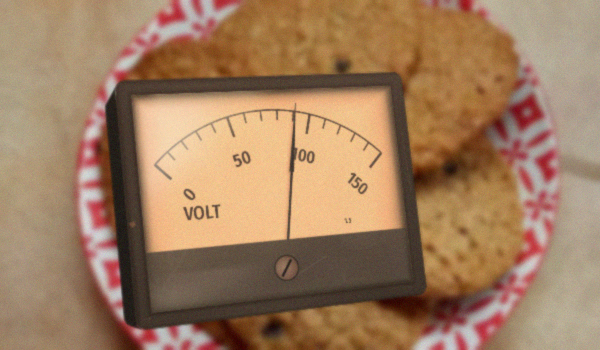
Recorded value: 90; V
